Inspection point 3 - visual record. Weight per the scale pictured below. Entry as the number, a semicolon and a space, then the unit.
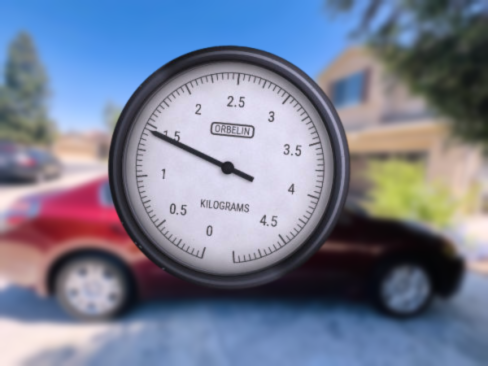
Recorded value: 1.45; kg
